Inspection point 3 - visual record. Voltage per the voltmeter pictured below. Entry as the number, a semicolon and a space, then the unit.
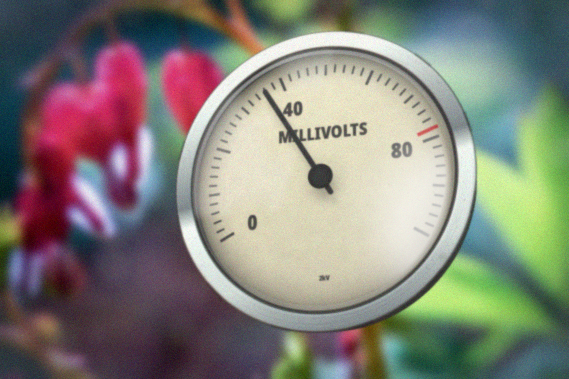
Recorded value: 36; mV
